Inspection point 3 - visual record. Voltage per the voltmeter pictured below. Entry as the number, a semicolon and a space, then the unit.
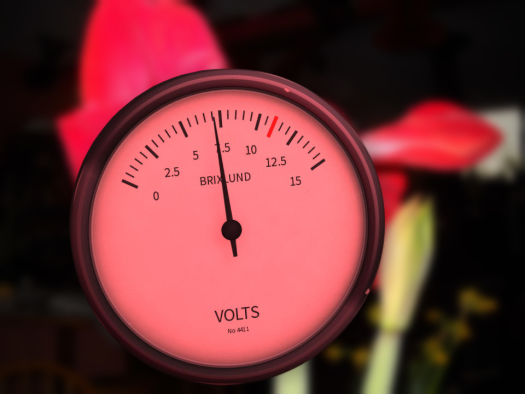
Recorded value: 7; V
